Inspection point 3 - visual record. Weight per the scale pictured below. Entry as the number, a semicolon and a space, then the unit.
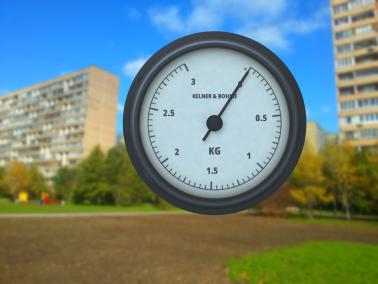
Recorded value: 0; kg
